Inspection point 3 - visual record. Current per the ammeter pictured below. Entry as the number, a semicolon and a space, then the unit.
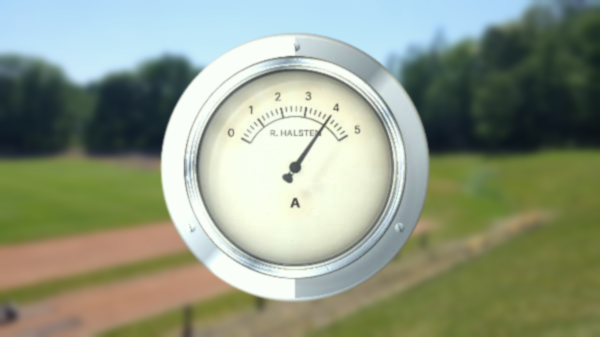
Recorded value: 4; A
